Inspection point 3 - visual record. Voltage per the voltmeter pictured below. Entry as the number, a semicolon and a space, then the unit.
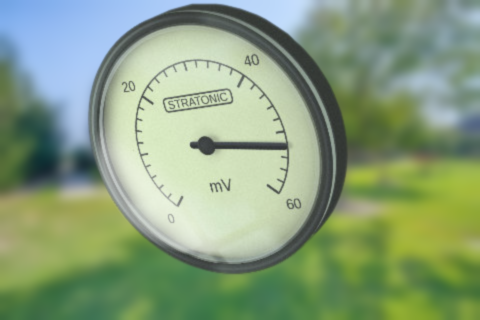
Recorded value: 52; mV
